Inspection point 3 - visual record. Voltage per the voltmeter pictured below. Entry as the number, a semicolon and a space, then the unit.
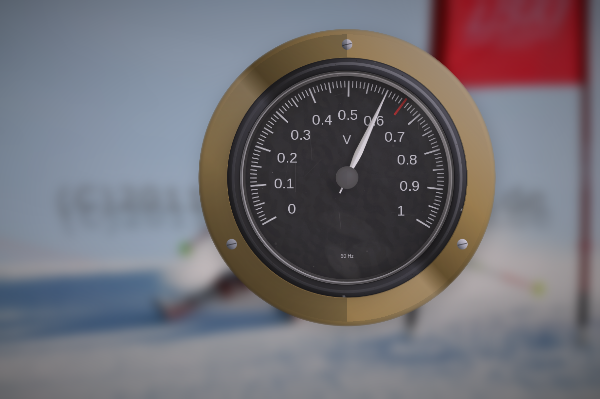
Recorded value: 0.6; V
